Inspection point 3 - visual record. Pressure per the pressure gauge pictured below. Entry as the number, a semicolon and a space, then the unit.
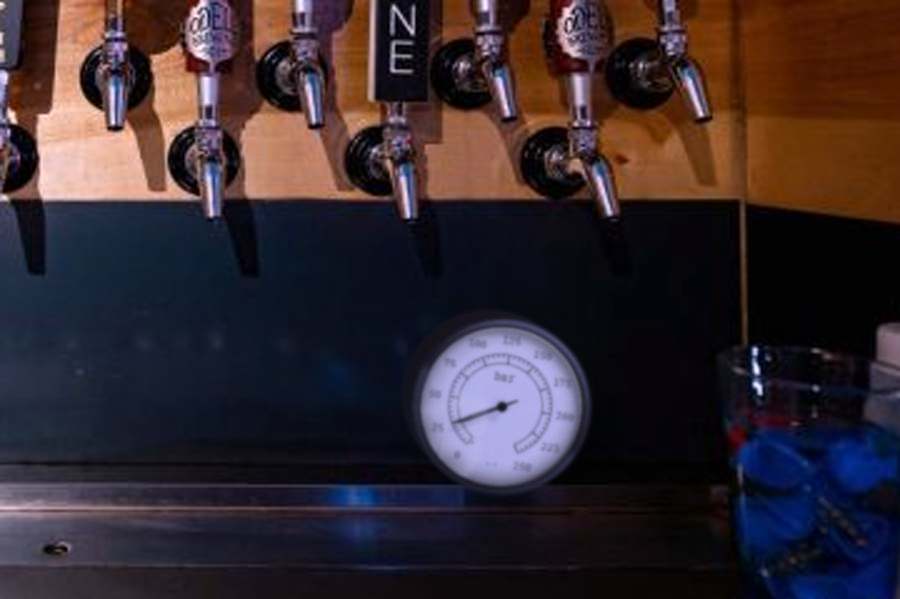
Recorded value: 25; bar
